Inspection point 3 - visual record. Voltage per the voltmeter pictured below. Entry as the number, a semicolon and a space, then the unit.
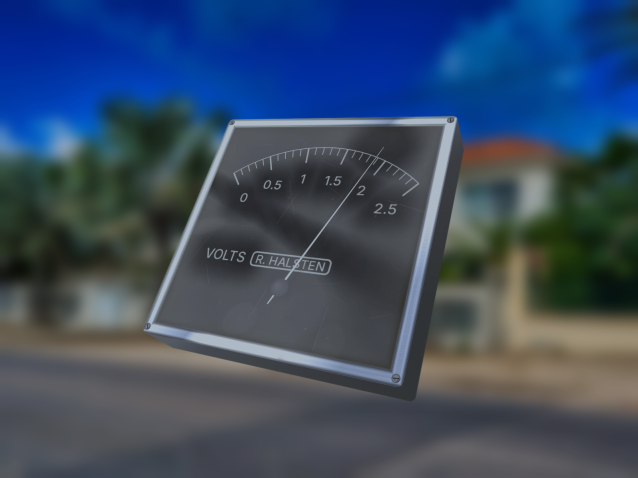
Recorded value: 1.9; V
